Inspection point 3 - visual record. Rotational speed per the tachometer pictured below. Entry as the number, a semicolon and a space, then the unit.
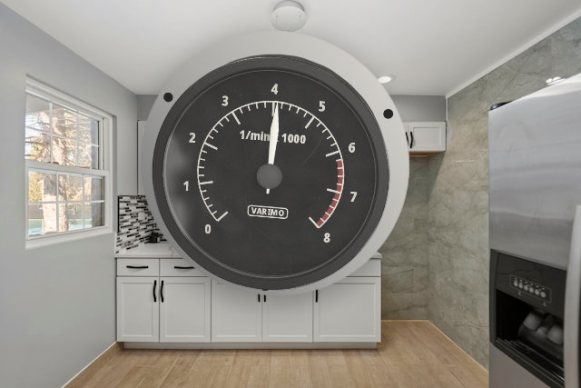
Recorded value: 4100; rpm
